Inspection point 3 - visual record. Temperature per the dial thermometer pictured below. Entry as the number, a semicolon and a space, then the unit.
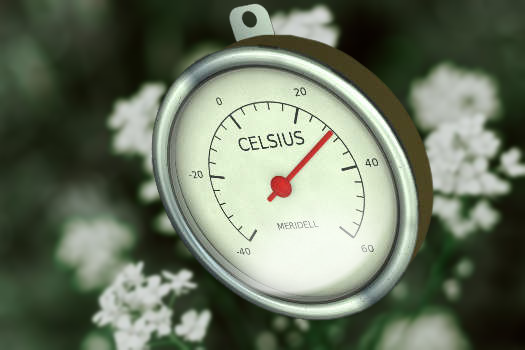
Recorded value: 30; °C
